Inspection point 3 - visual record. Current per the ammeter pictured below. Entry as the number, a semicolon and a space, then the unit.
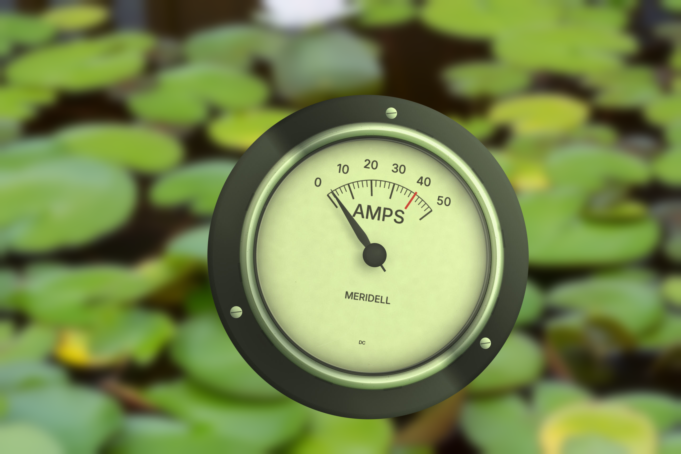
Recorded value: 2; A
